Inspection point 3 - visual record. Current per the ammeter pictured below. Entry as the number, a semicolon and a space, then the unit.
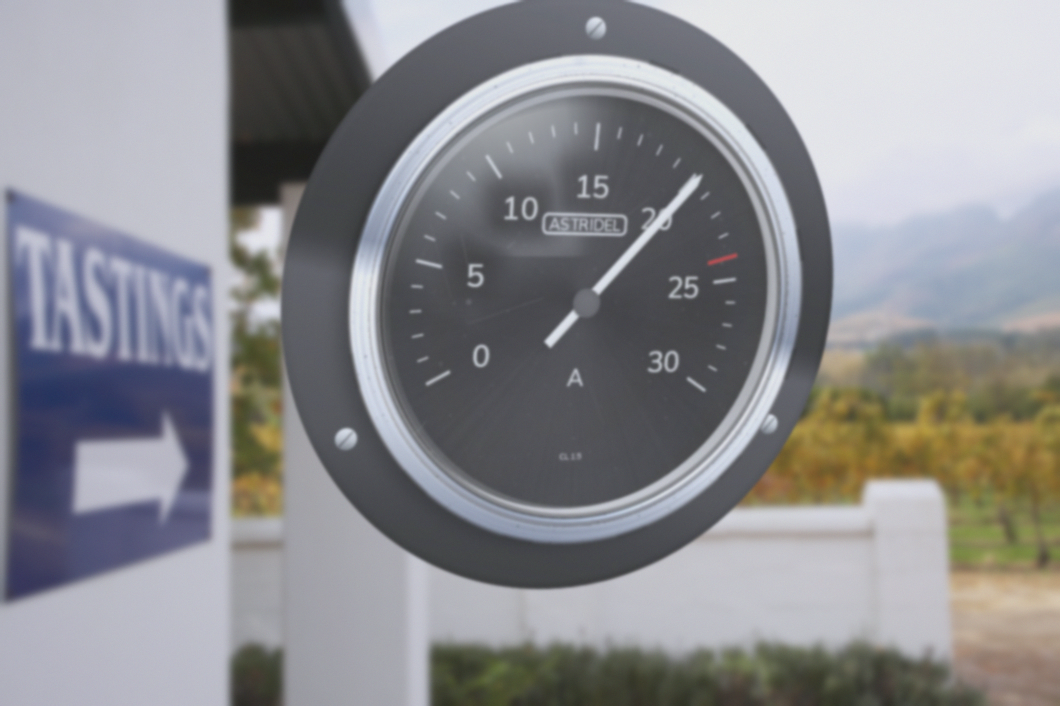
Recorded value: 20; A
